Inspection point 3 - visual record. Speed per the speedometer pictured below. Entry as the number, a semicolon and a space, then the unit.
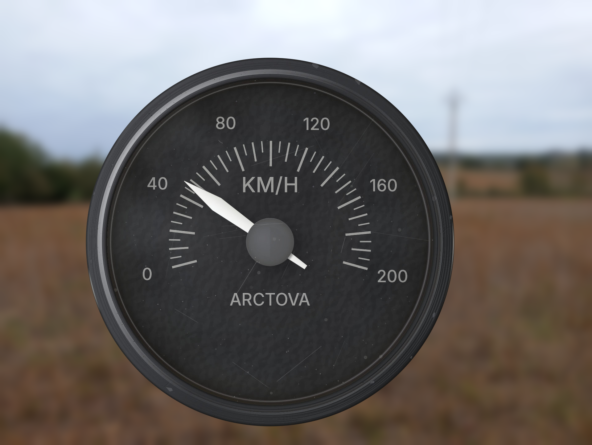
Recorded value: 47.5; km/h
